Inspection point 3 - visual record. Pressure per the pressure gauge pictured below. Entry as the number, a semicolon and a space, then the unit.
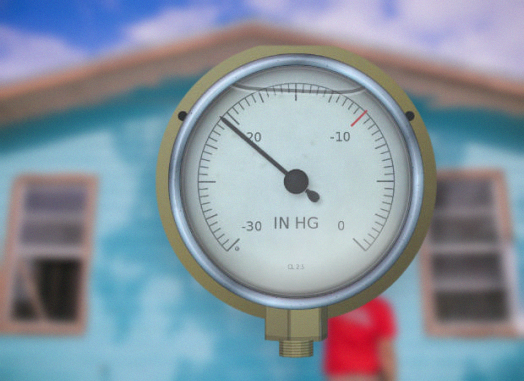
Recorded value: -20.5; inHg
